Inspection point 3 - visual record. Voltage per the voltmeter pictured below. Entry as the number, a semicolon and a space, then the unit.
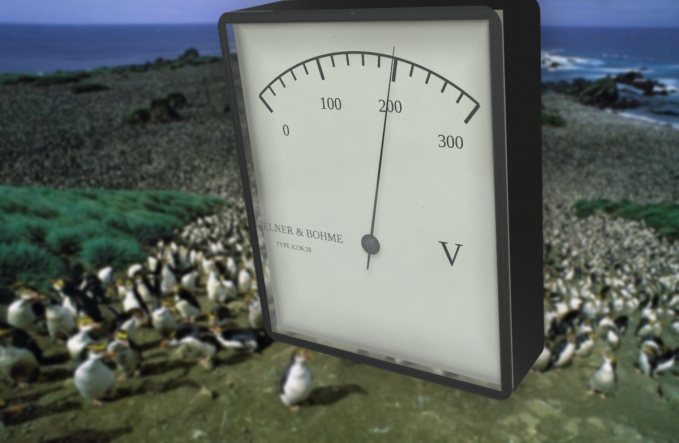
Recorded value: 200; V
